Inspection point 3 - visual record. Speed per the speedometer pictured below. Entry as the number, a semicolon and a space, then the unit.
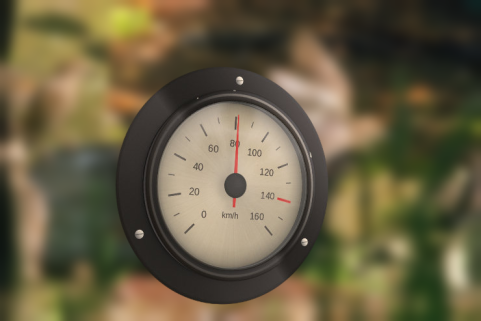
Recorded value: 80; km/h
